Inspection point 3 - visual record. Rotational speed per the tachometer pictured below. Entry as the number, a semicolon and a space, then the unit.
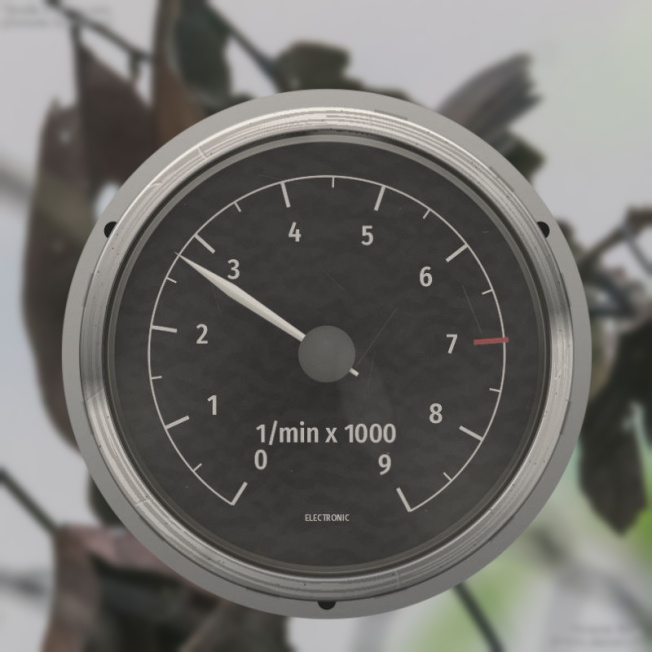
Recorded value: 2750; rpm
